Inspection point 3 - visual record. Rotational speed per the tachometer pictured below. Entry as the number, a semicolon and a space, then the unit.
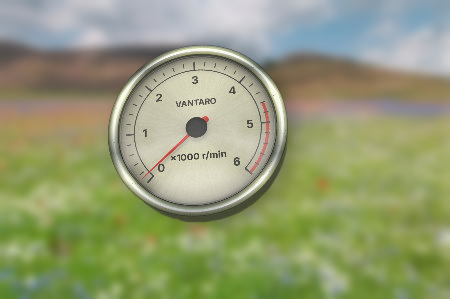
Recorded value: 100; rpm
